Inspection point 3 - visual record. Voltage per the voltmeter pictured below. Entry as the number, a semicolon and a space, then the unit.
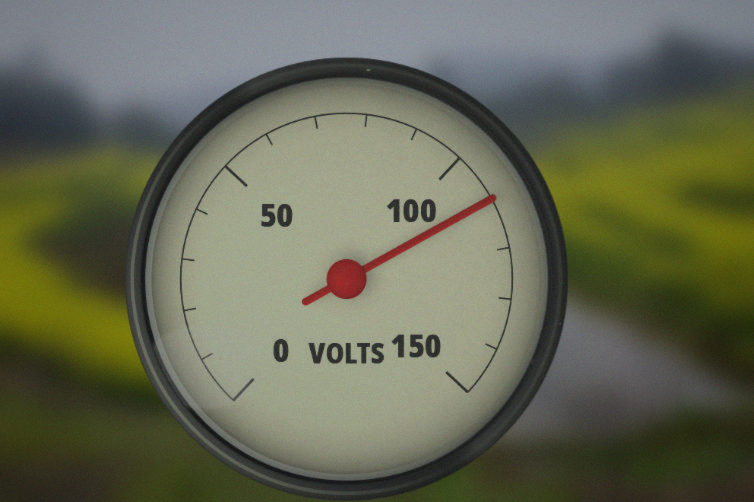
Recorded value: 110; V
